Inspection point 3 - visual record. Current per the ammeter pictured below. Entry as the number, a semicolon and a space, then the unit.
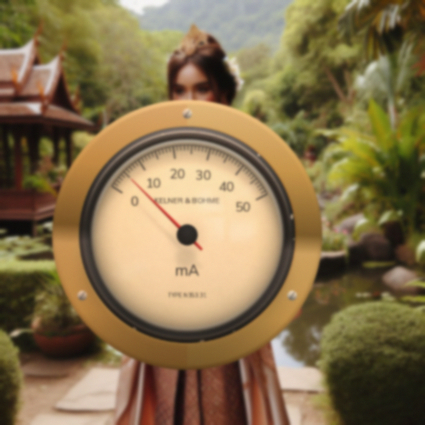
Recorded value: 5; mA
